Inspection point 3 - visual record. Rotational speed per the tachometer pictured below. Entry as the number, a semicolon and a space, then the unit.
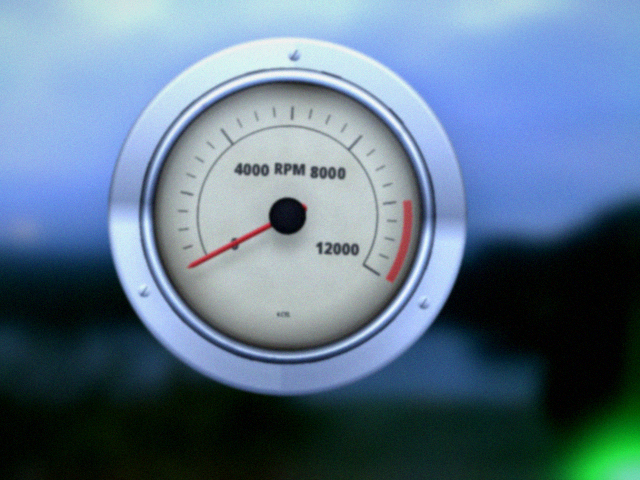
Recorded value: 0; rpm
